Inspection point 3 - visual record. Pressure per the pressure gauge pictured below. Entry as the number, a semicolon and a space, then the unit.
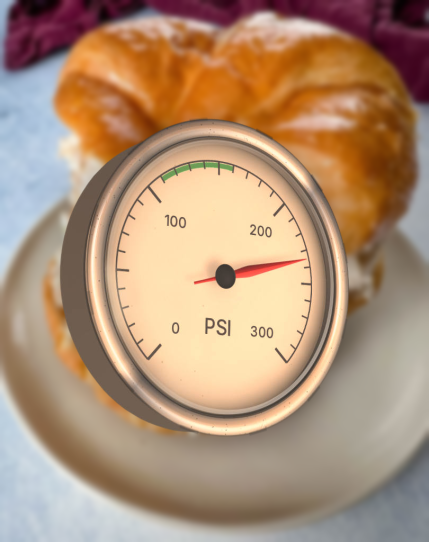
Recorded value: 235; psi
